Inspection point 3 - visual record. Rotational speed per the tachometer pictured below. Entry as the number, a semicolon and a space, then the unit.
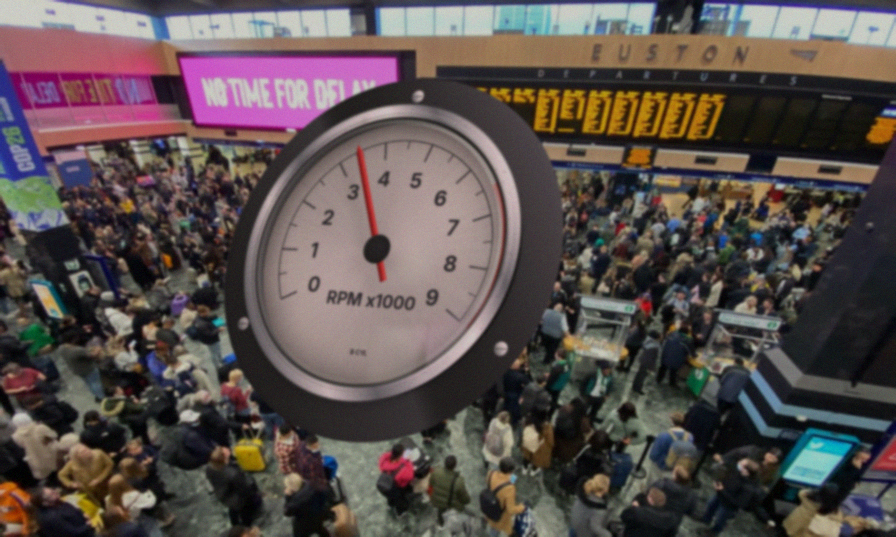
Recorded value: 3500; rpm
